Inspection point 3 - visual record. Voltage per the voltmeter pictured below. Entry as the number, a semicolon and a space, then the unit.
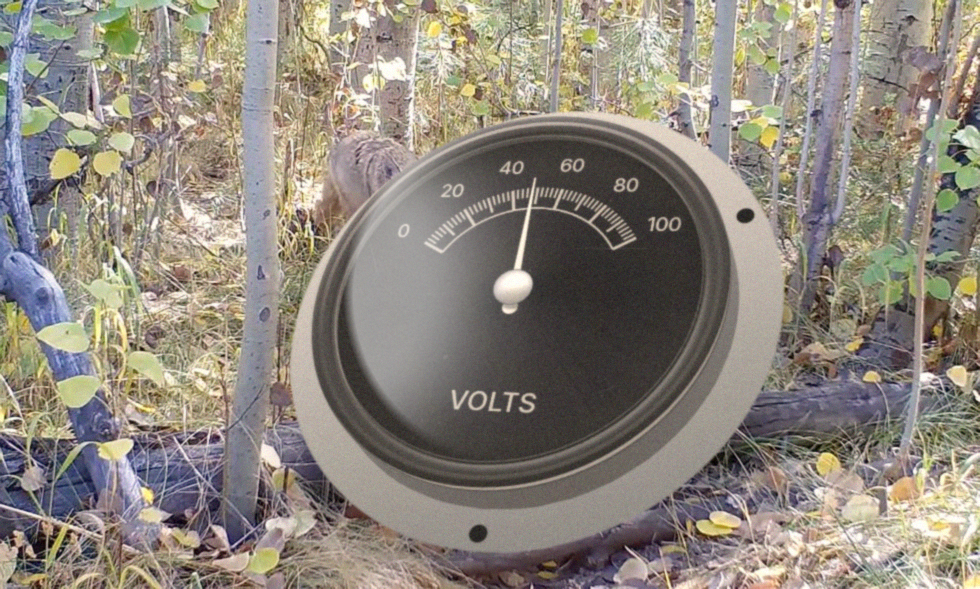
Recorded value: 50; V
